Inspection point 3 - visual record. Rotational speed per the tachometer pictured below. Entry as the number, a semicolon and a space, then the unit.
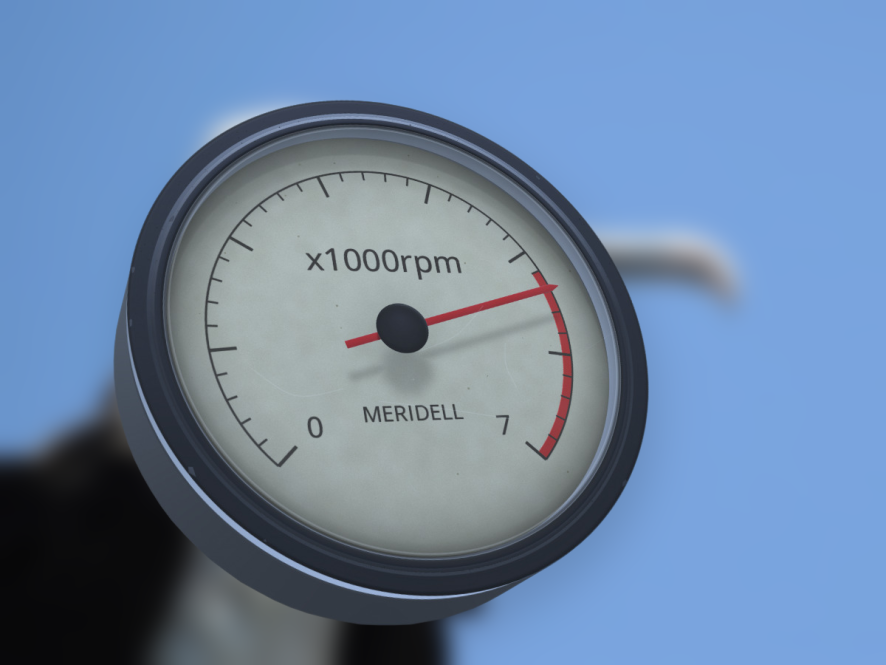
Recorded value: 5400; rpm
